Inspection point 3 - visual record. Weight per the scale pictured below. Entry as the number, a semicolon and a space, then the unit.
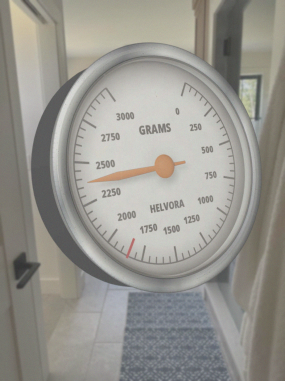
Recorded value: 2375; g
